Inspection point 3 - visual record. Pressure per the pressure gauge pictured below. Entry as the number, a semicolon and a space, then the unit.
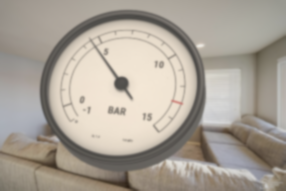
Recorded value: 4.5; bar
